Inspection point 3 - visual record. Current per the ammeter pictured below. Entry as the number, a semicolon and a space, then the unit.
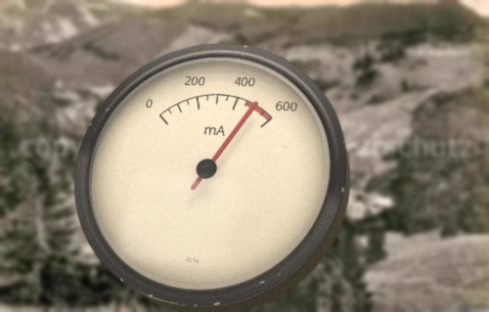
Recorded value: 500; mA
